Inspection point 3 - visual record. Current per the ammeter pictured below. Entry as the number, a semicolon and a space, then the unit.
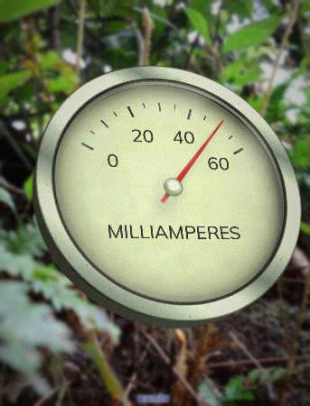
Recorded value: 50; mA
